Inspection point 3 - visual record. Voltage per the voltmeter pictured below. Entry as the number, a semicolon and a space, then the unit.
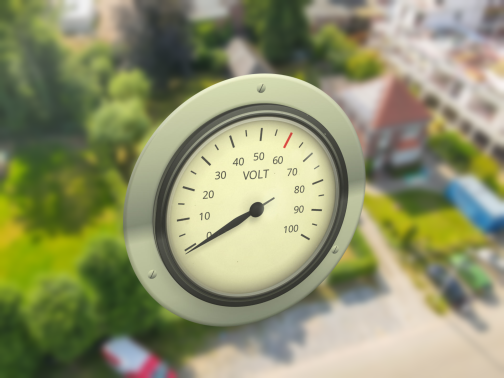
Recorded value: 0; V
